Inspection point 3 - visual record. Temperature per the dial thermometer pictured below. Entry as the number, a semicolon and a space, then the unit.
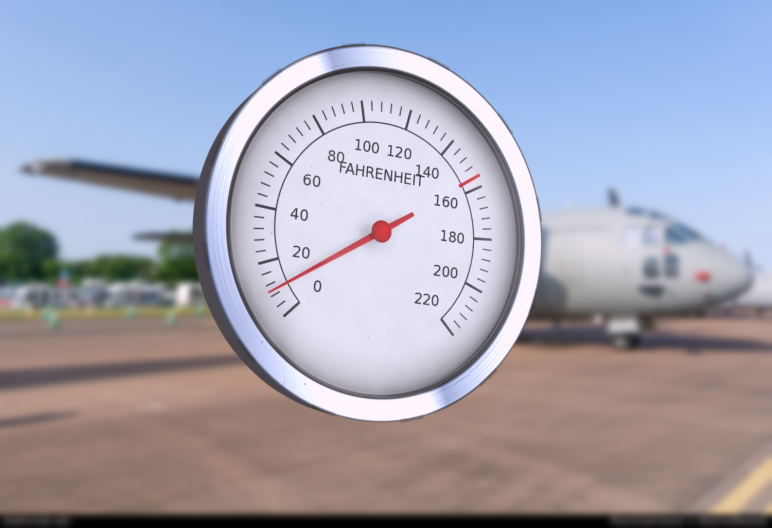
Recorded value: 10; °F
